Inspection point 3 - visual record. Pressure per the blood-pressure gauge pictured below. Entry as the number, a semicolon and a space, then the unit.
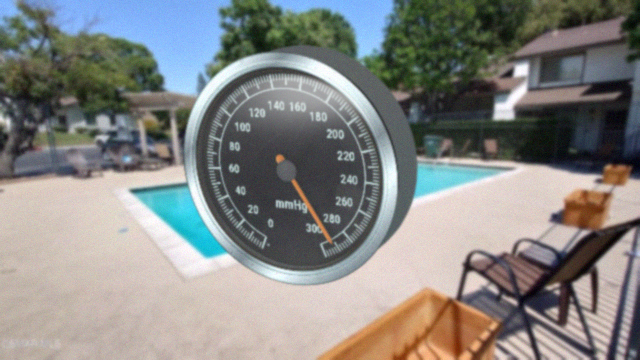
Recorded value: 290; mmHg
